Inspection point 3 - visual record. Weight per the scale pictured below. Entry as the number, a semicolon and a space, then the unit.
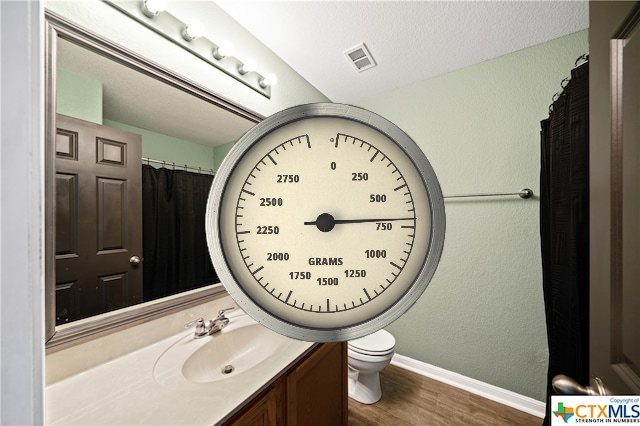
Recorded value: 700; g
